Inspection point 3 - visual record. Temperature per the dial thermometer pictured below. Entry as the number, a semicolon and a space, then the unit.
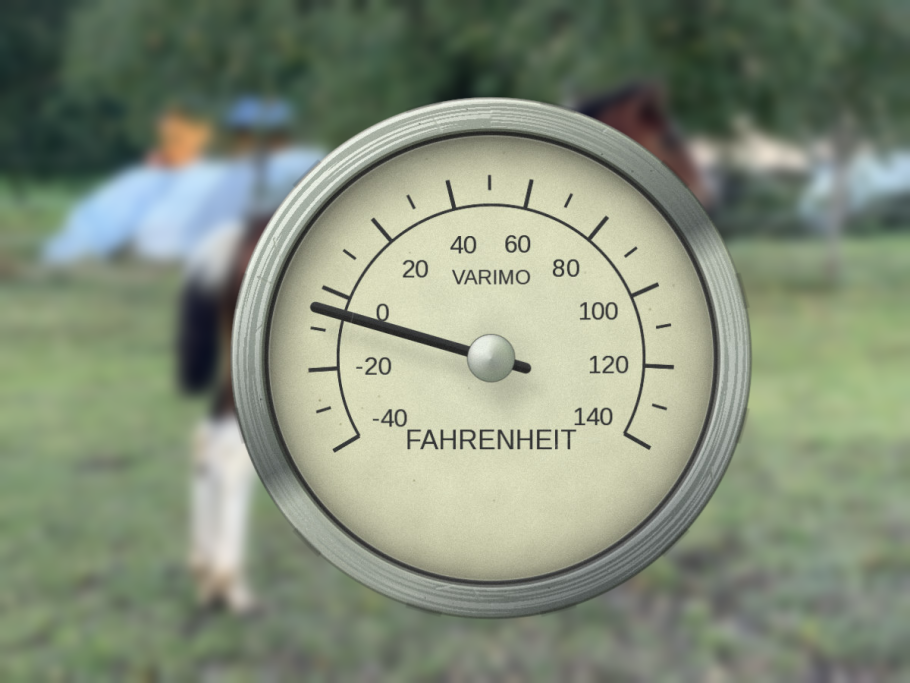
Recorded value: -5; °F
